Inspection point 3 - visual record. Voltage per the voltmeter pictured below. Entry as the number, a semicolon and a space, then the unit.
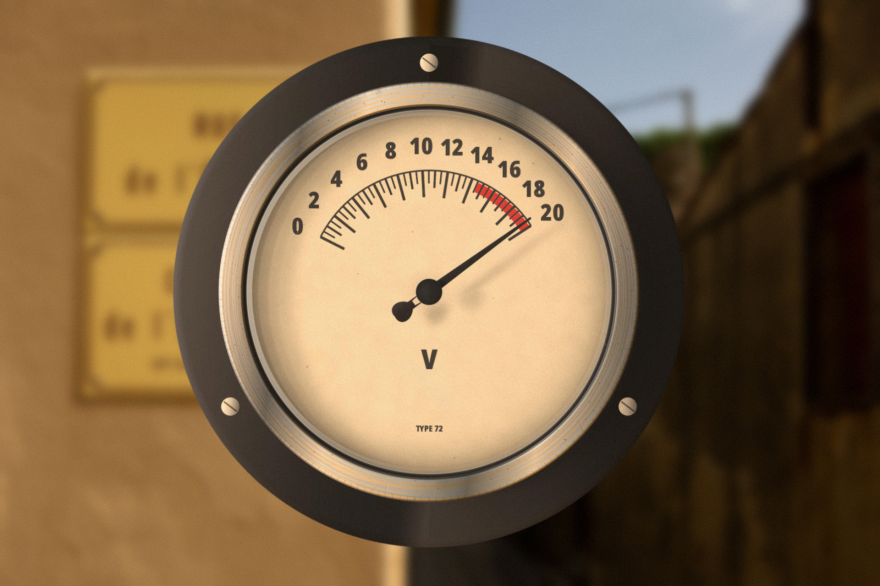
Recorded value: 19.5; V
